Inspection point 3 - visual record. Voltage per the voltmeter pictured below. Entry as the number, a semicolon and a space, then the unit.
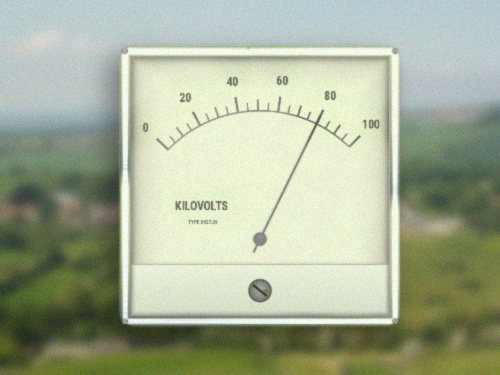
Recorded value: 80; kV
